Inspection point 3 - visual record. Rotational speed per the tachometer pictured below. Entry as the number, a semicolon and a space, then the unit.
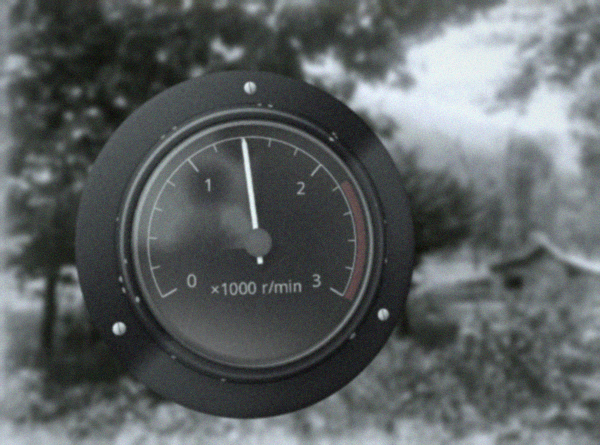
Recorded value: 1400; rpm
